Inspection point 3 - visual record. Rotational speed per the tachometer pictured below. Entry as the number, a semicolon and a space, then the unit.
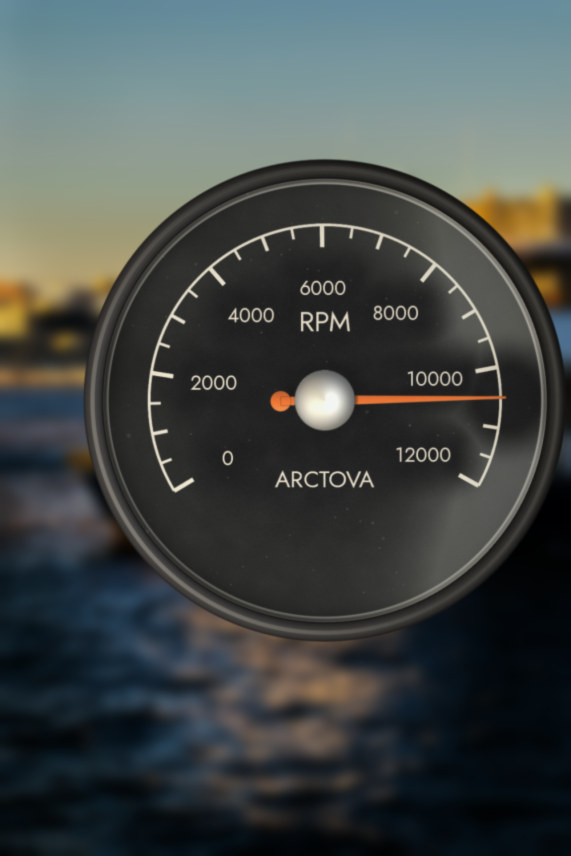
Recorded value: 10500; rpm
